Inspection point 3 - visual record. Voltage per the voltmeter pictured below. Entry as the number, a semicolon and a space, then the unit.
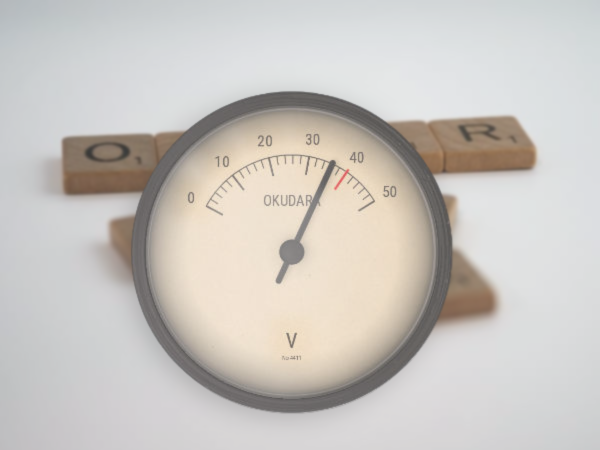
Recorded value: 36; V
